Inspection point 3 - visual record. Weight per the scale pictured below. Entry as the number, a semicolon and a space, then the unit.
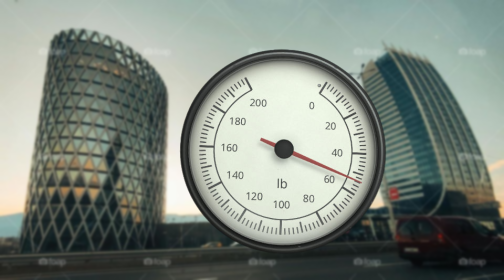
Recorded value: 54; lb
